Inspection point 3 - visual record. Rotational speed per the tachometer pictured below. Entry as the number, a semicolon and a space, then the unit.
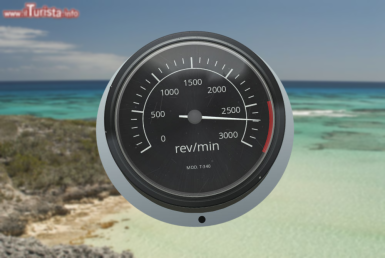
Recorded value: 2700; rpm
